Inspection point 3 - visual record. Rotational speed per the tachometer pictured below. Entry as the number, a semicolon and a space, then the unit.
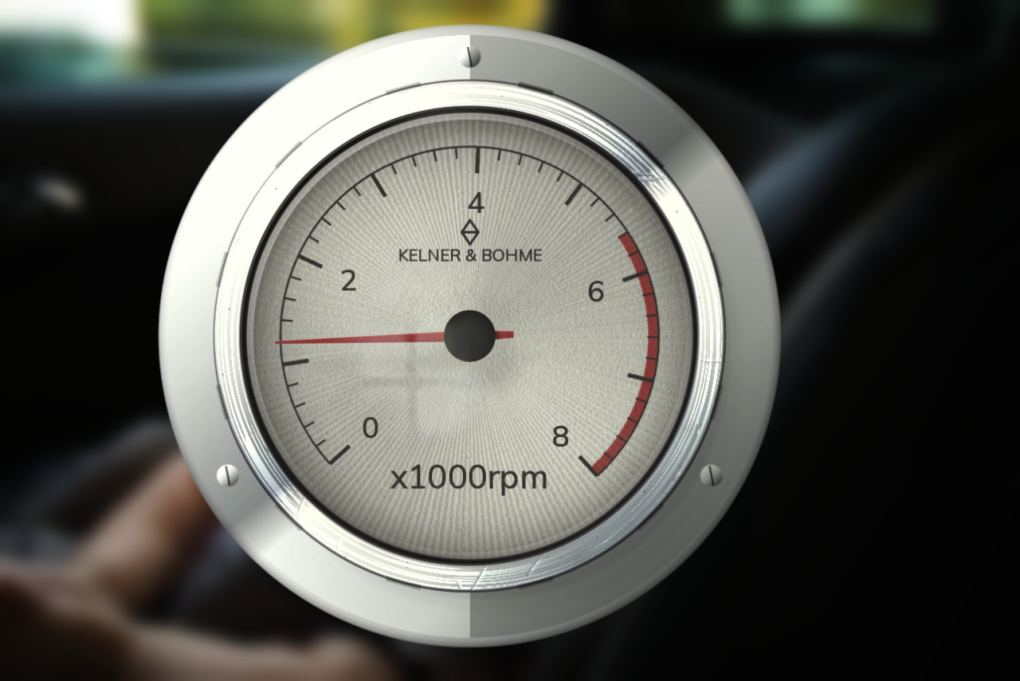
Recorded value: 1200; rpm
